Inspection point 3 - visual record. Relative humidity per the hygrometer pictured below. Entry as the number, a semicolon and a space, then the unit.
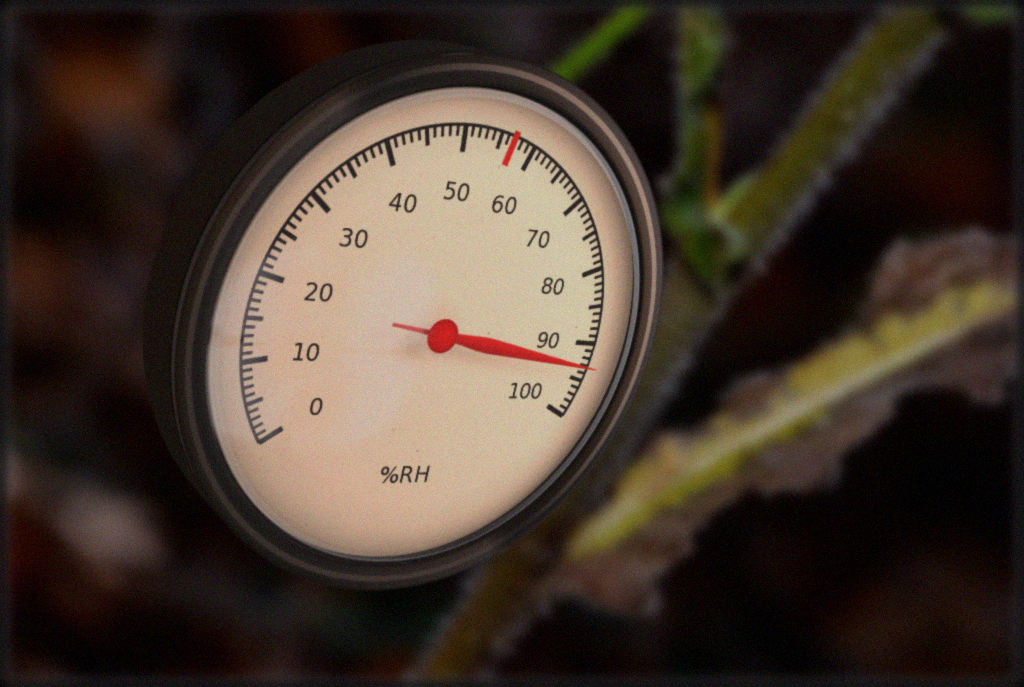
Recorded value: 93; %
